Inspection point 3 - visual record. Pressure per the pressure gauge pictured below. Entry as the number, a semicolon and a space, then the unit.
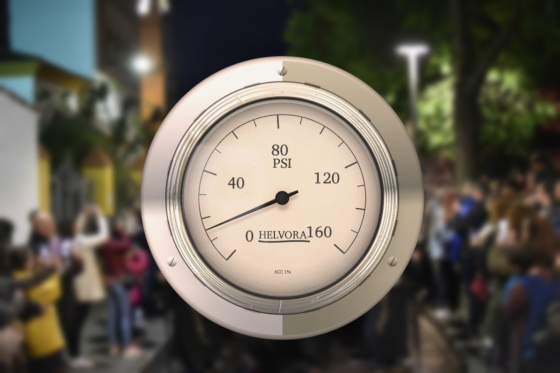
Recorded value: 15; psi
